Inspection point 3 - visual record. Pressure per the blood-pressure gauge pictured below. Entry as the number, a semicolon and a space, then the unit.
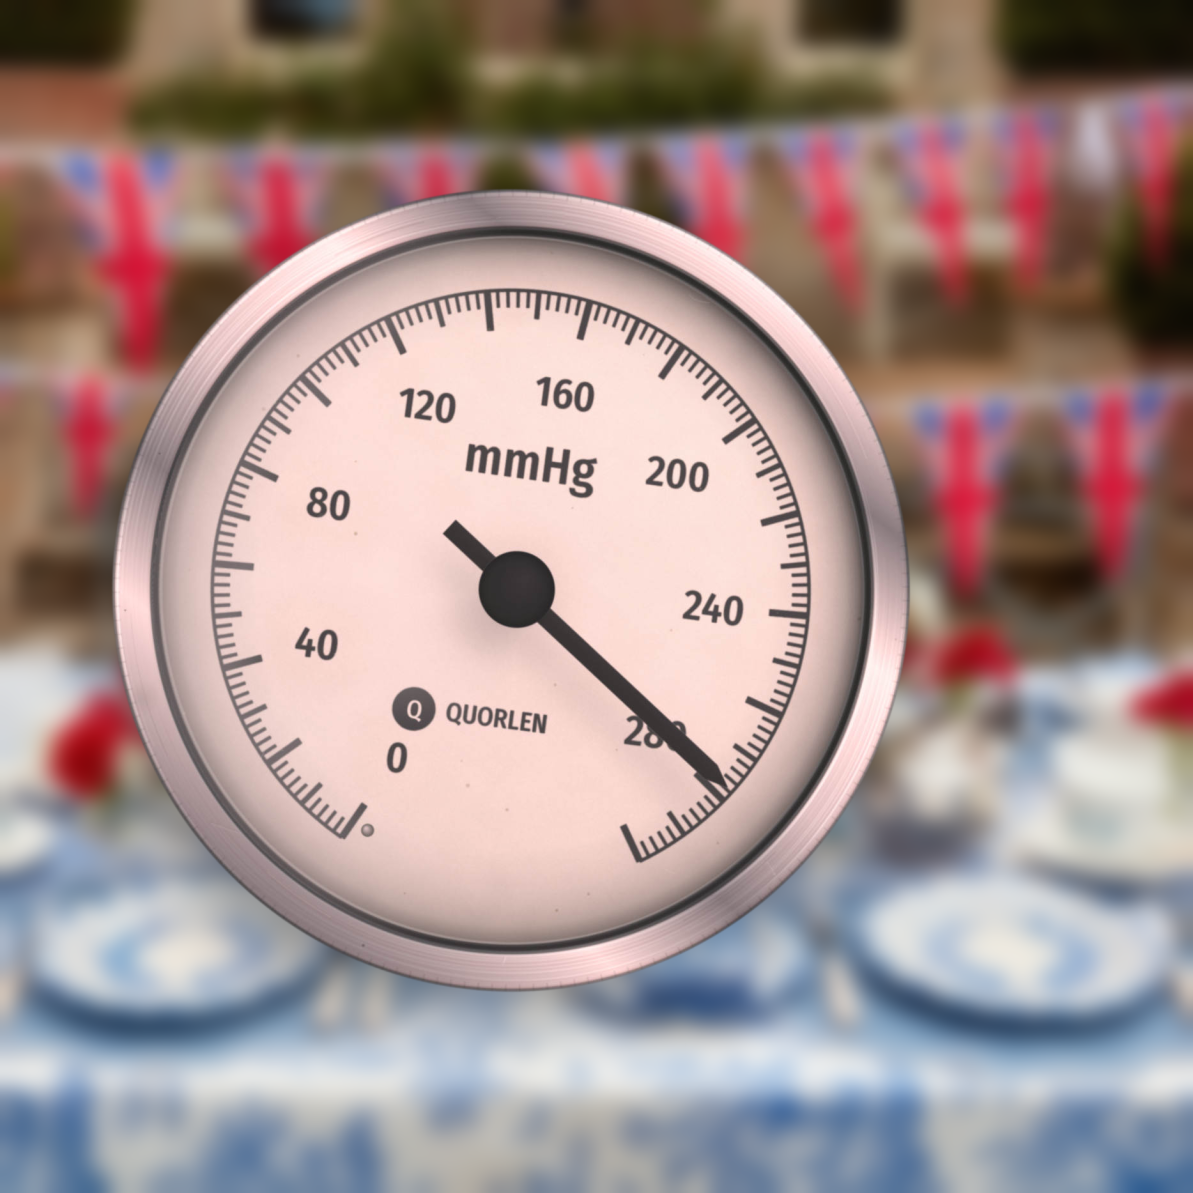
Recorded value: 278; mmHg
